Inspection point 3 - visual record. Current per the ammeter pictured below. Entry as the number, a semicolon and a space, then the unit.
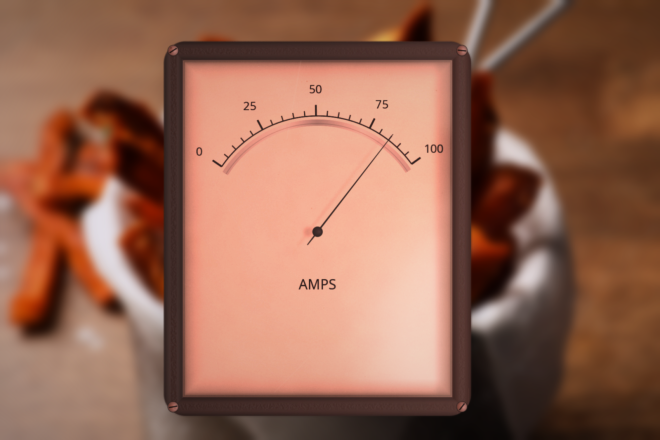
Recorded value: 85; A
